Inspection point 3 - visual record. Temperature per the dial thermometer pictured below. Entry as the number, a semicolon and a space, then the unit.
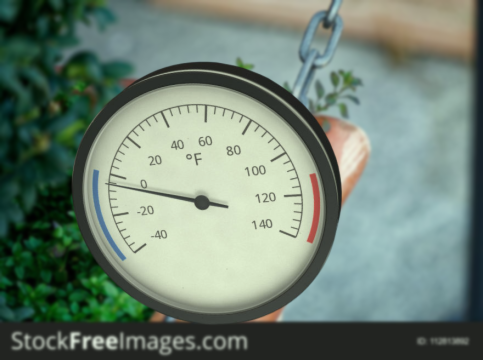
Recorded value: -4; °F
